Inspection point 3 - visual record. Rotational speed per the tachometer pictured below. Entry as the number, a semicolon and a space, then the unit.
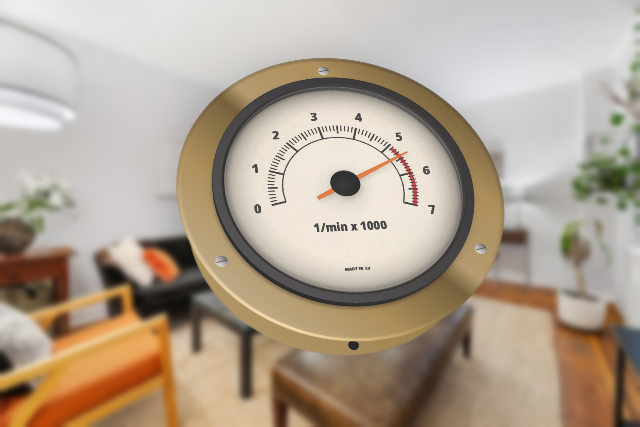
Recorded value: 5500; rpm
